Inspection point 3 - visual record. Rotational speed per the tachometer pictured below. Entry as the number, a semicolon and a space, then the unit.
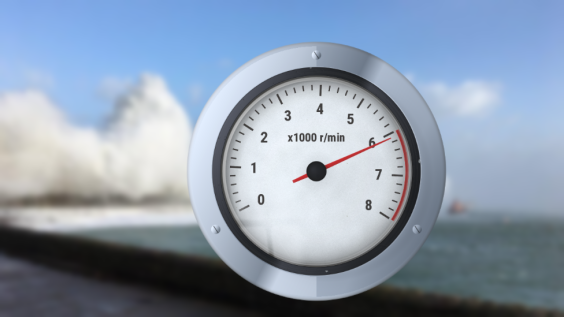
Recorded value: 6100; rpm
